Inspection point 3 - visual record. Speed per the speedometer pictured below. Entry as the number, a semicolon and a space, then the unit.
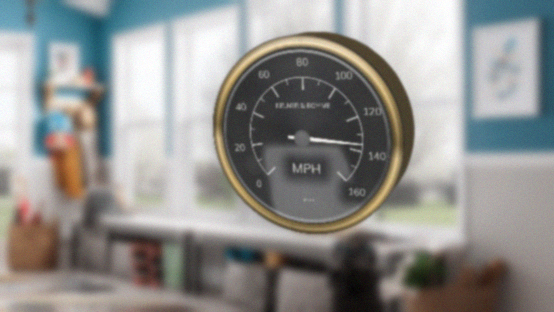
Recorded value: 135; mph
